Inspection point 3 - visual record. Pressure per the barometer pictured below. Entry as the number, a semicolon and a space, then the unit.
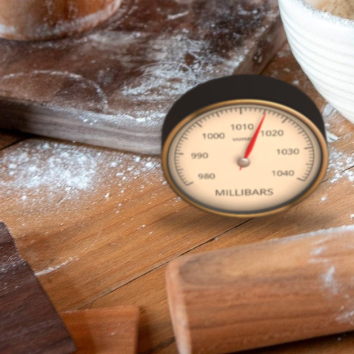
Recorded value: 1015; mbar
